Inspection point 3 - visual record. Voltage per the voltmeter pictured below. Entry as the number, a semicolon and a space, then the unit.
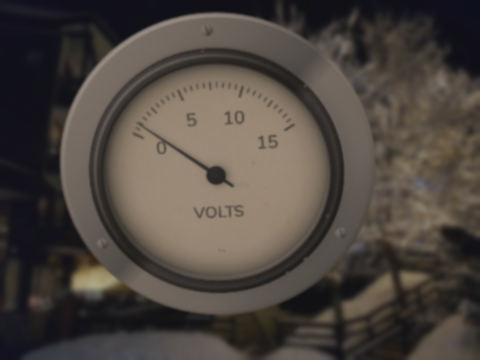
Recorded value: 1; V
